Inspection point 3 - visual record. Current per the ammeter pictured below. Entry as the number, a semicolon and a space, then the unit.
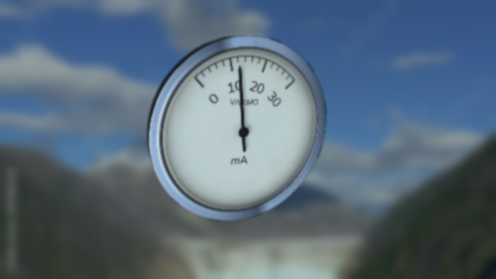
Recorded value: 12; mA
